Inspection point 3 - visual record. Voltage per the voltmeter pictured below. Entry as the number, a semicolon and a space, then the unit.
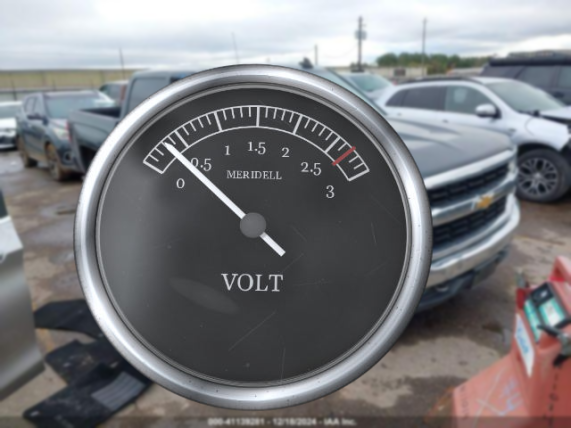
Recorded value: 0.3; V
